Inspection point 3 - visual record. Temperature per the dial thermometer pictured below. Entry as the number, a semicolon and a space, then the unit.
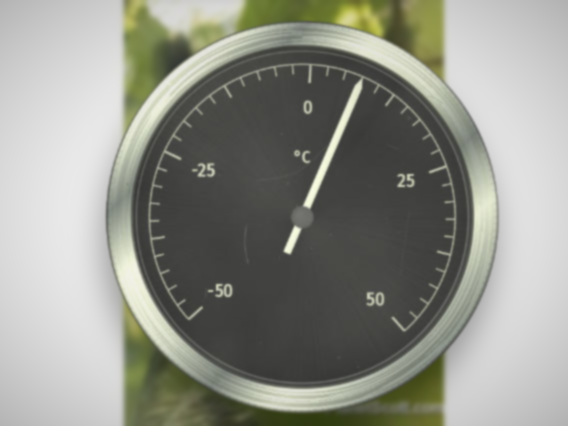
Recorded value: 7.5; °C
